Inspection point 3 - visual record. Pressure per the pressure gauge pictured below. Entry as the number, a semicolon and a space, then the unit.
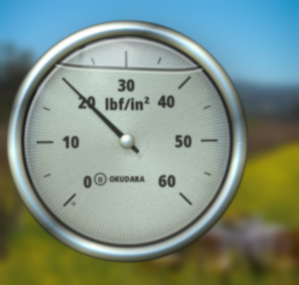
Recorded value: 20; psi
